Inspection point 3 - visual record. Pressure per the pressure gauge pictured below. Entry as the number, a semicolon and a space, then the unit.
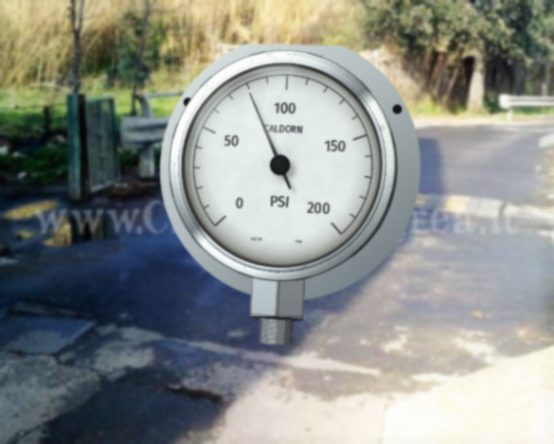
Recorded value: 80; psi
